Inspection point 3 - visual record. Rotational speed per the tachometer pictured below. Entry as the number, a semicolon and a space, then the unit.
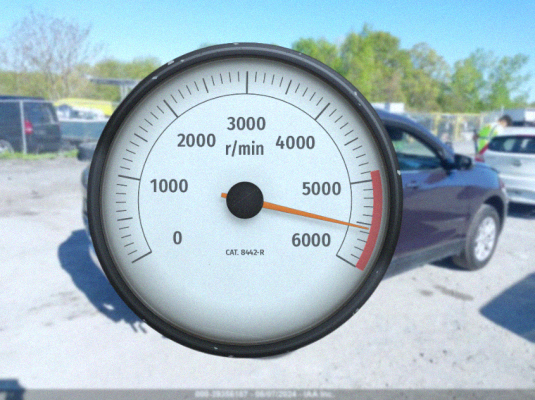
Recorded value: 5550; rpm
